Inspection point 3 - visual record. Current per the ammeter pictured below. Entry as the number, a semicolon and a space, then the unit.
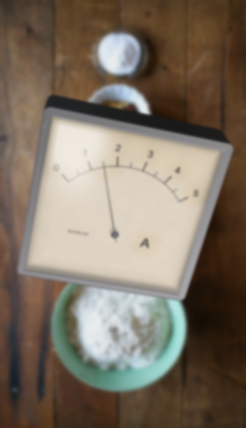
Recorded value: 1.5; A
